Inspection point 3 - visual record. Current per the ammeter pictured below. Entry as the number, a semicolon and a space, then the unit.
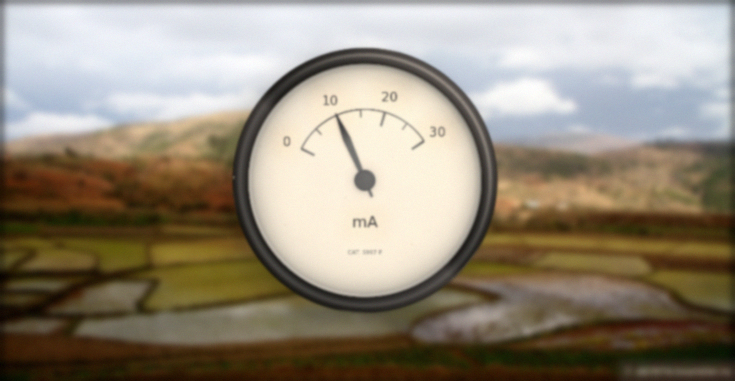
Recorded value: 10; mA
